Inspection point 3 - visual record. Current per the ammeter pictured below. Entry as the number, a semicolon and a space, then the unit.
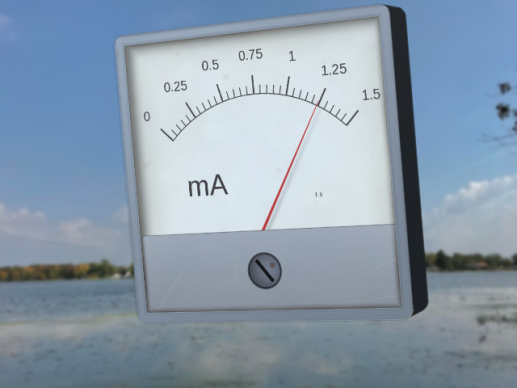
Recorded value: 1.25; mA
